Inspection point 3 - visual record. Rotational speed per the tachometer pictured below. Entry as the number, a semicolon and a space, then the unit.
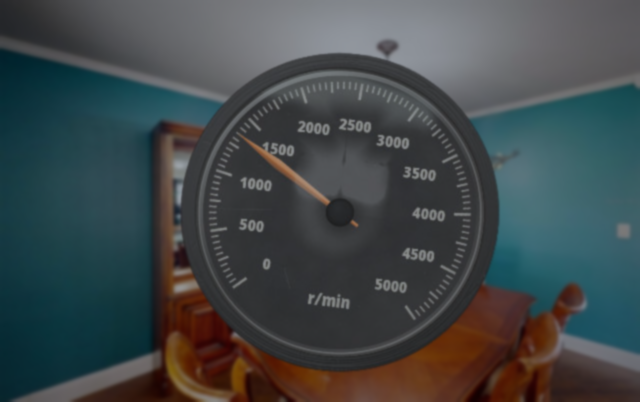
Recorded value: 1350; rpm
